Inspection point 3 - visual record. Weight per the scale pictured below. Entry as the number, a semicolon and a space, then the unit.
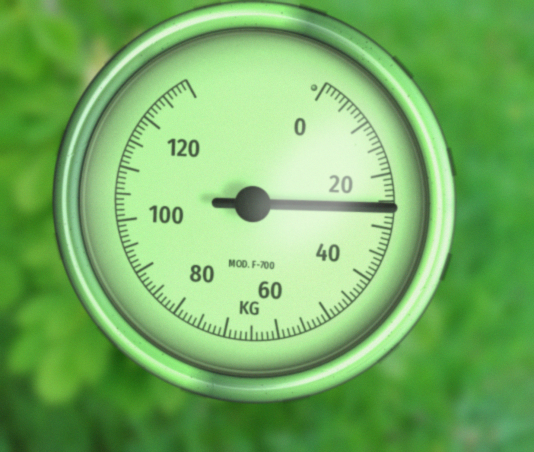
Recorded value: 26; kg
